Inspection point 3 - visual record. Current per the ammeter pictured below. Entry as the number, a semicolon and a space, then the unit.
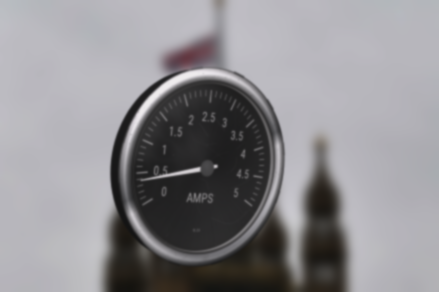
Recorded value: 0.4; A
